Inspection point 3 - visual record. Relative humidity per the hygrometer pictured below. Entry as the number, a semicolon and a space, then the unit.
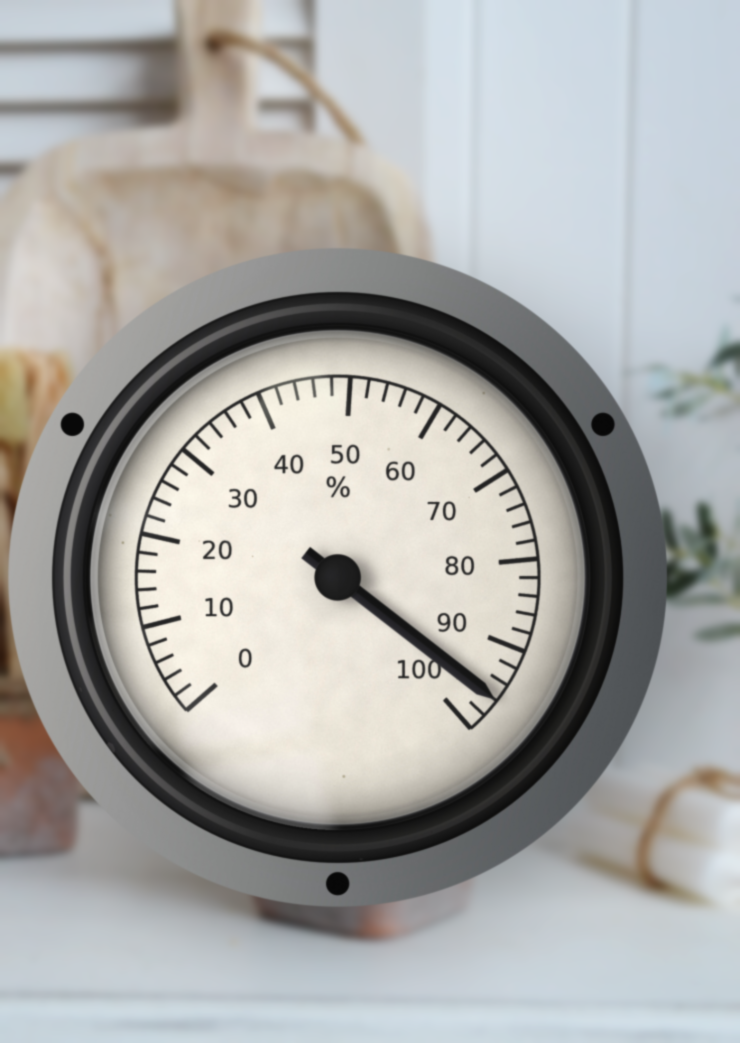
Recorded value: 96; %
